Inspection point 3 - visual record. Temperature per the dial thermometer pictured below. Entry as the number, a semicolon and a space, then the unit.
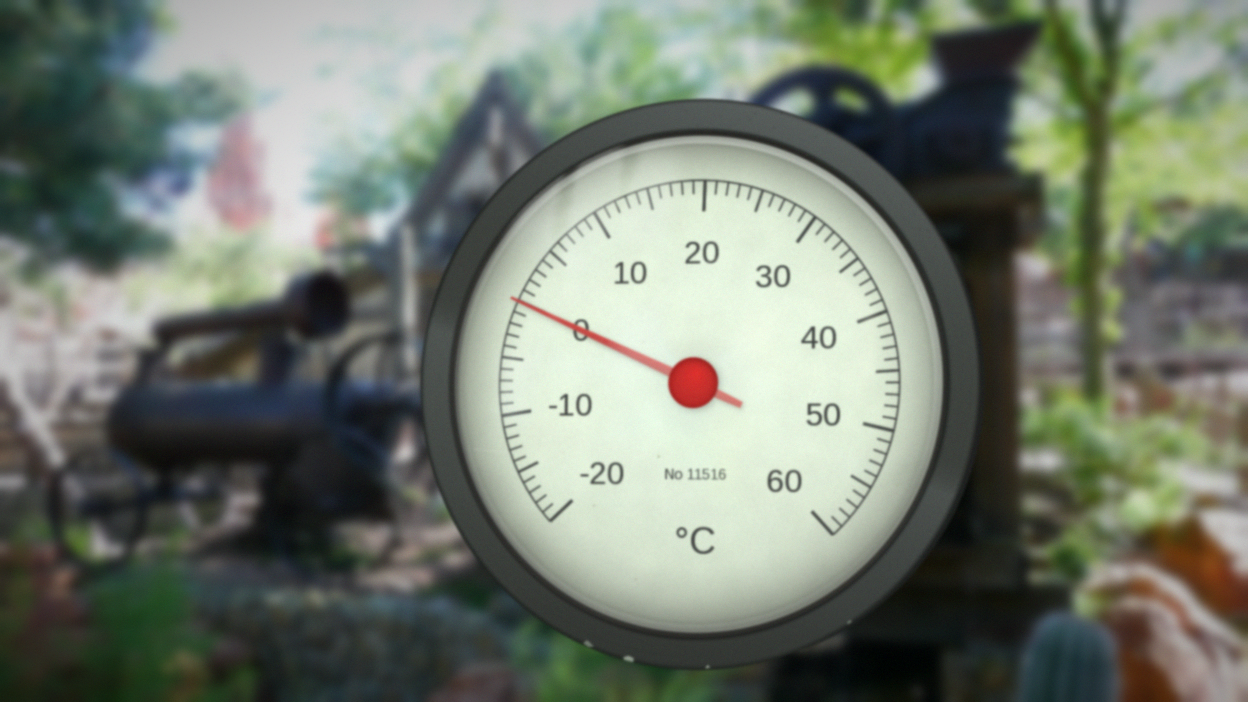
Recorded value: 0; °C
